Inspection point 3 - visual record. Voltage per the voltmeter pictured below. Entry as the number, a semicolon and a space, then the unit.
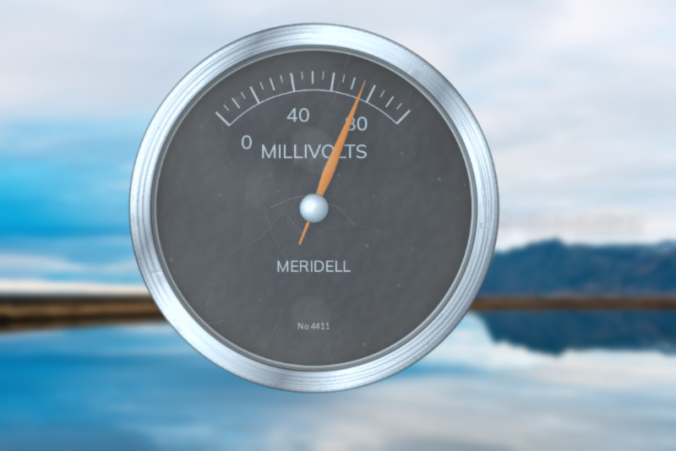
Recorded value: 75; mV
